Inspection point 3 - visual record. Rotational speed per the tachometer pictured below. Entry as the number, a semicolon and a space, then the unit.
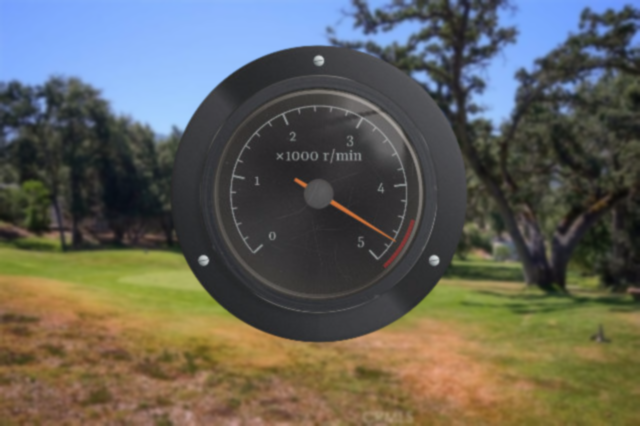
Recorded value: 4700; rpm
